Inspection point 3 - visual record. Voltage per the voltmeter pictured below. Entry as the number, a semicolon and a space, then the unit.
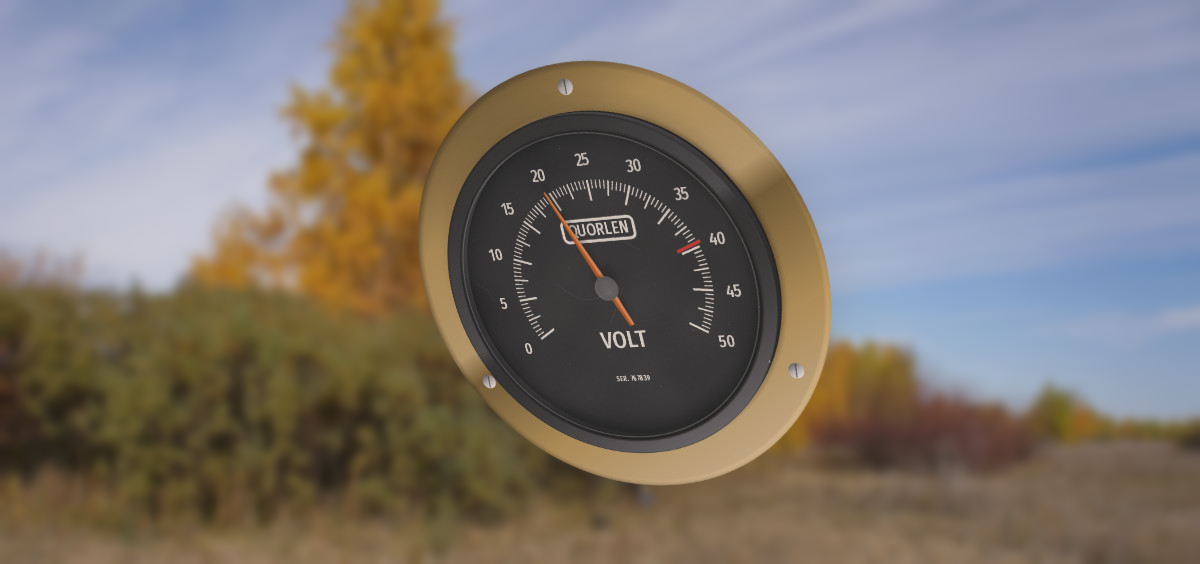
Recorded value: 20; V
